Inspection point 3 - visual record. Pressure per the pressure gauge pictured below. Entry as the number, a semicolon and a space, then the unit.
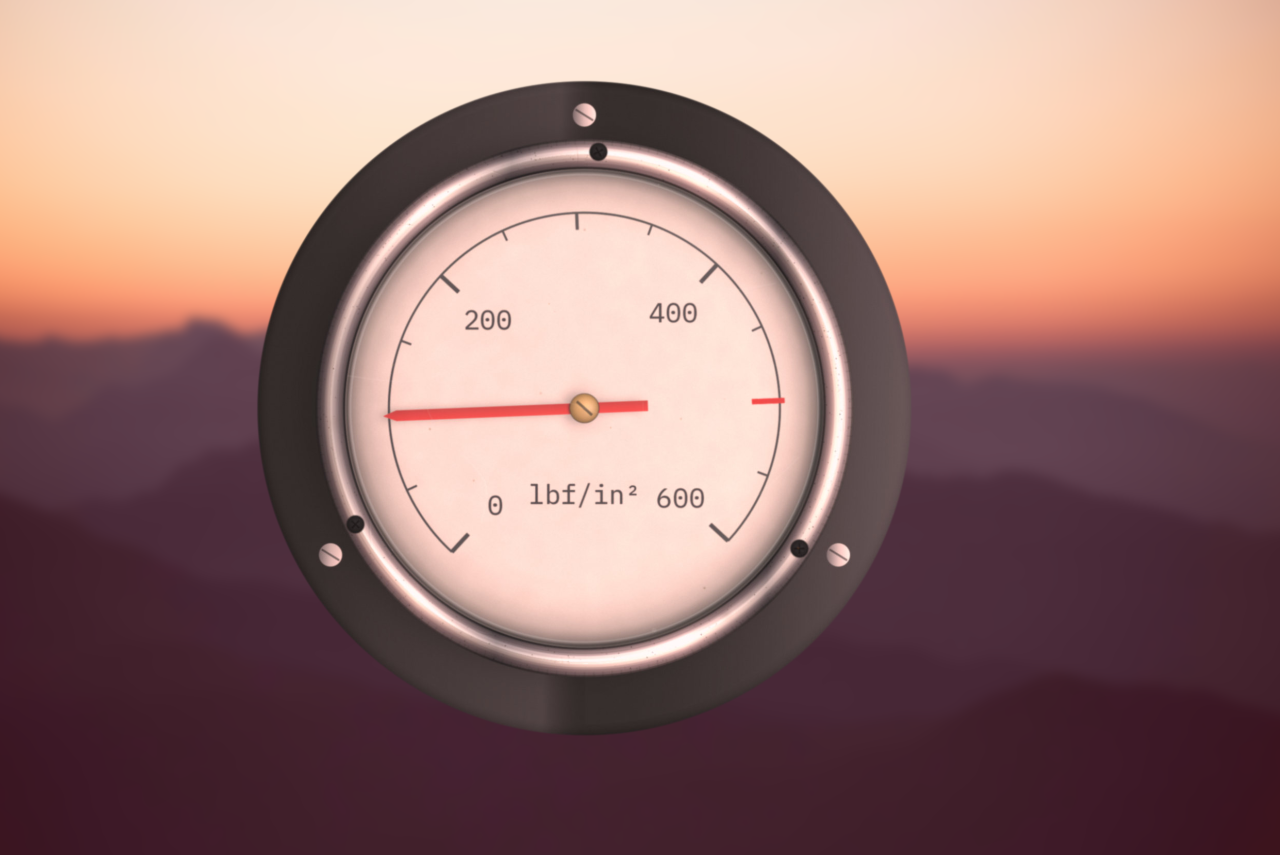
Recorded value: 100; psi
